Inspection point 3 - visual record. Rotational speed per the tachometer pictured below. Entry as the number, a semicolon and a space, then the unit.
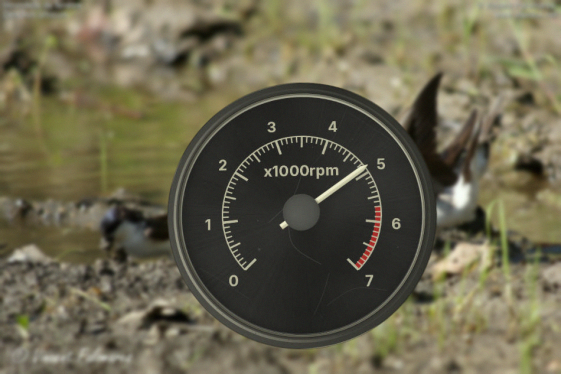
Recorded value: 4900; rpm
